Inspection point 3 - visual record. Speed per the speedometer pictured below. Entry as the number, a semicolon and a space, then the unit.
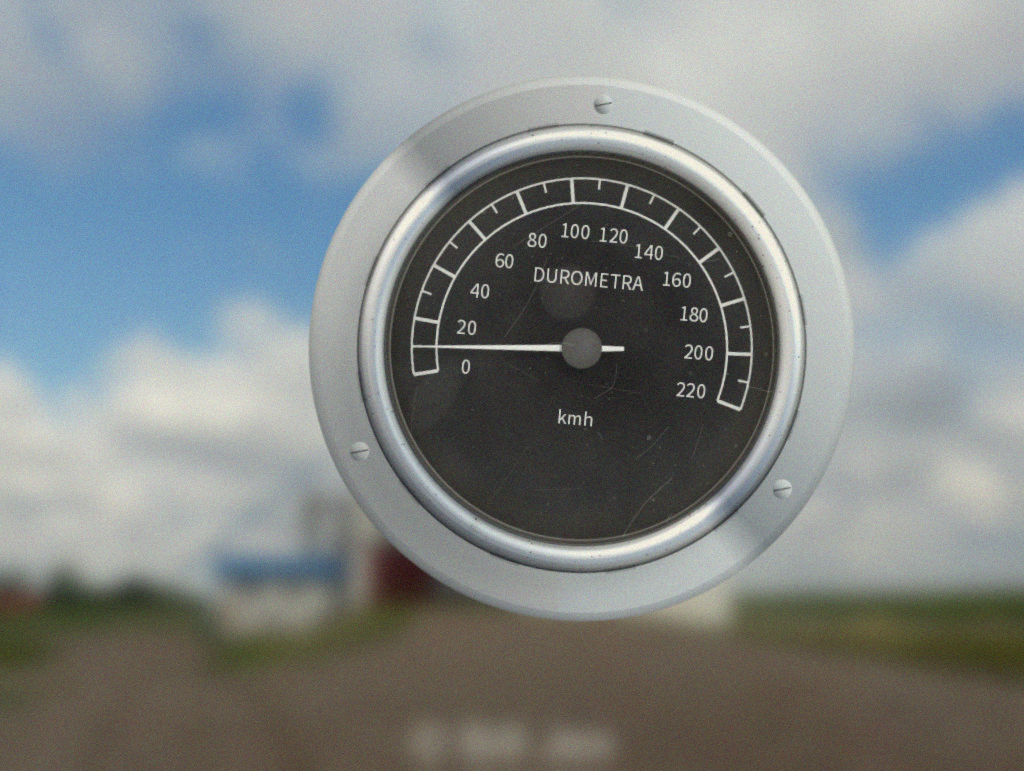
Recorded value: 10; km/h
